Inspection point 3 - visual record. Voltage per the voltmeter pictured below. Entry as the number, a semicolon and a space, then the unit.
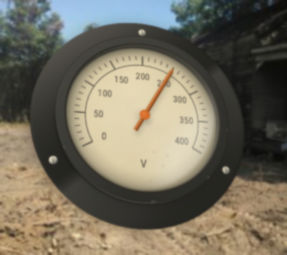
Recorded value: 250; V
